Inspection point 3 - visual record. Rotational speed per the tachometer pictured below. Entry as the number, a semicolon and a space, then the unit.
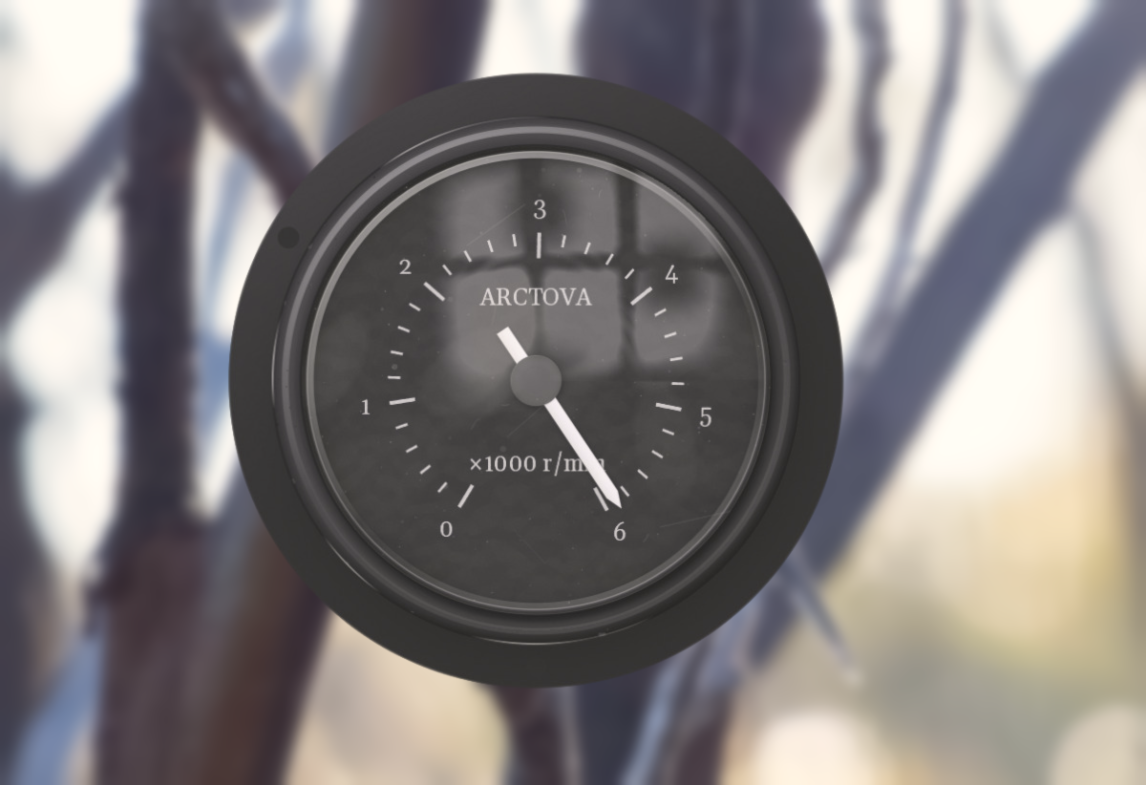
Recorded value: 5900; rpm
